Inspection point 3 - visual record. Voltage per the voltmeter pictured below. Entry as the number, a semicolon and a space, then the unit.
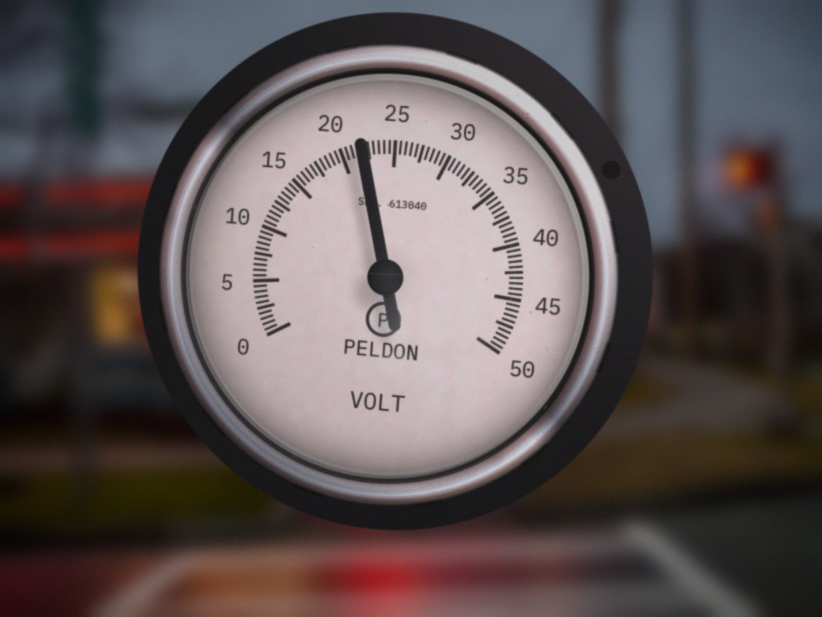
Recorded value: 22; V
